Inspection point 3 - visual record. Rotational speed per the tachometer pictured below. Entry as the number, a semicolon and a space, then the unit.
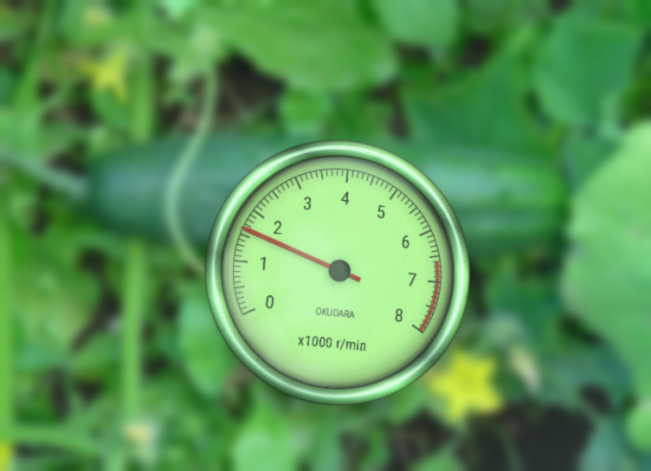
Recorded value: 1600; rpm
